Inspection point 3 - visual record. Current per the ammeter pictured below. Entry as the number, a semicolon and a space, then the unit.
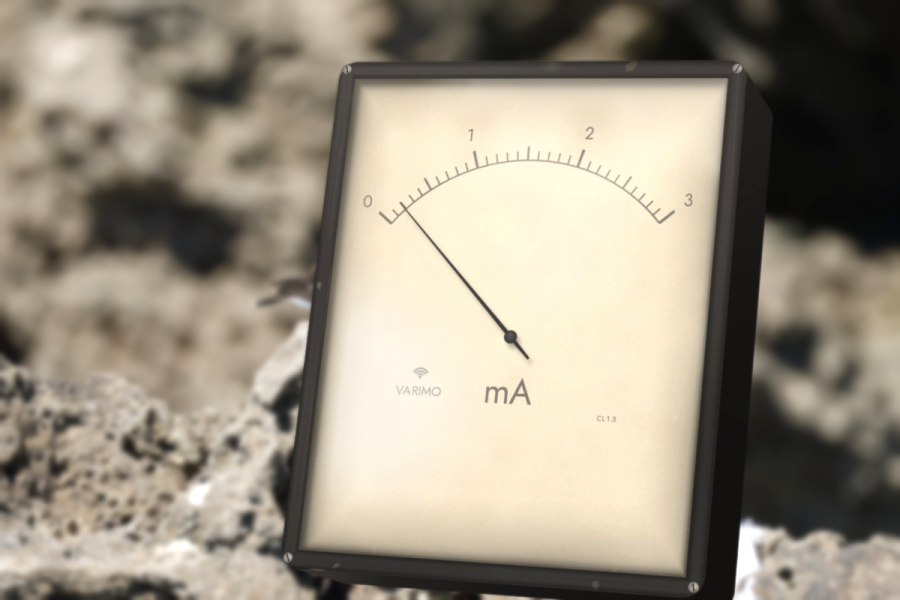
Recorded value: 0.2; mA
